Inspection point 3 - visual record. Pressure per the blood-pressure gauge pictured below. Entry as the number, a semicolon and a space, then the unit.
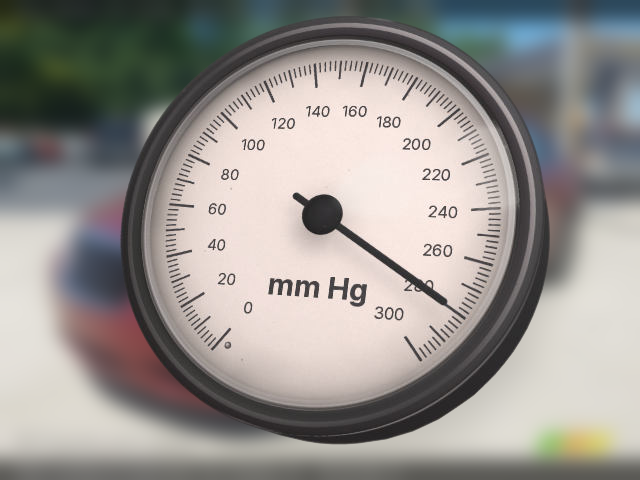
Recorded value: 280; mmHg
